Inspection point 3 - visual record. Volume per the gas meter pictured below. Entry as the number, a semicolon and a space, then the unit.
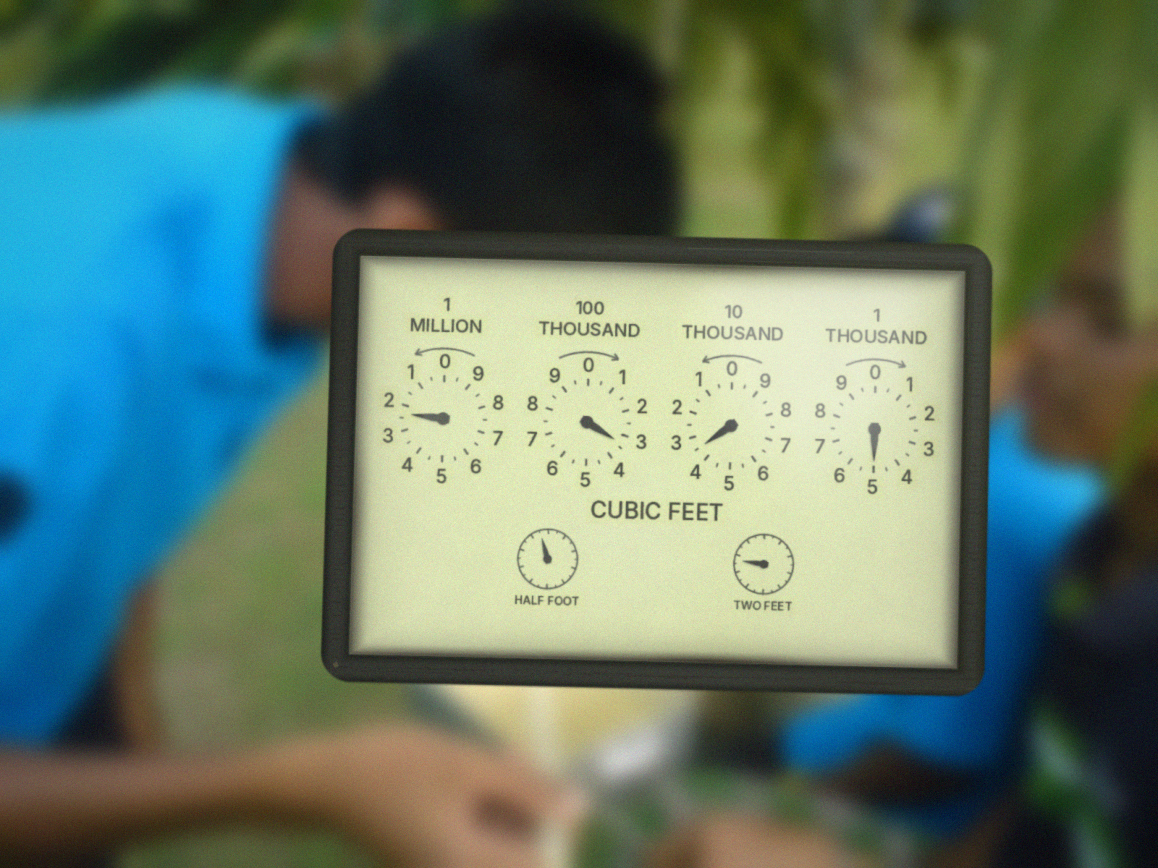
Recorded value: 233500; ft³
